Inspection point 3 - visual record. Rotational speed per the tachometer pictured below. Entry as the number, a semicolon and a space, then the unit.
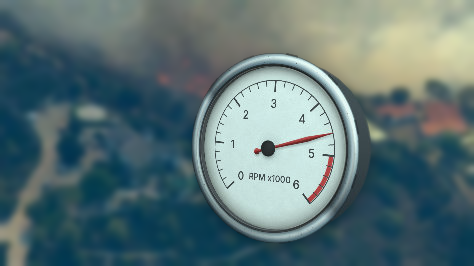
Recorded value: 4600; rpm
